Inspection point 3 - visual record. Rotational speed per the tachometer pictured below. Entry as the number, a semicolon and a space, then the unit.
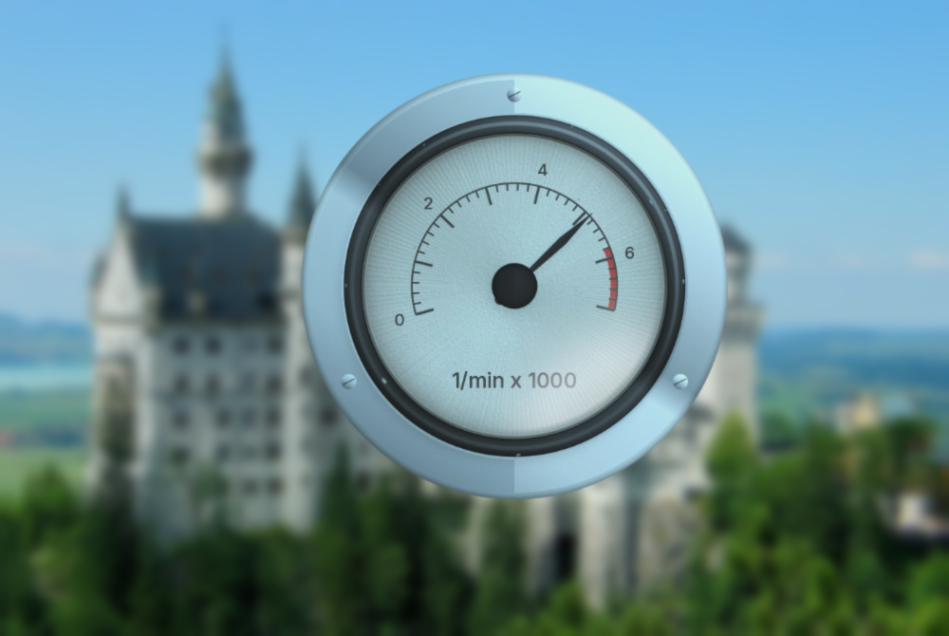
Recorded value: 5100; rpm
